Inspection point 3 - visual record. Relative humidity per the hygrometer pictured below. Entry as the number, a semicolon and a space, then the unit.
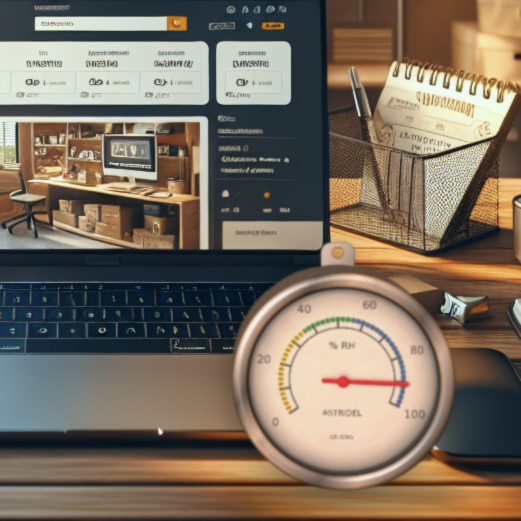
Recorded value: 90; %
